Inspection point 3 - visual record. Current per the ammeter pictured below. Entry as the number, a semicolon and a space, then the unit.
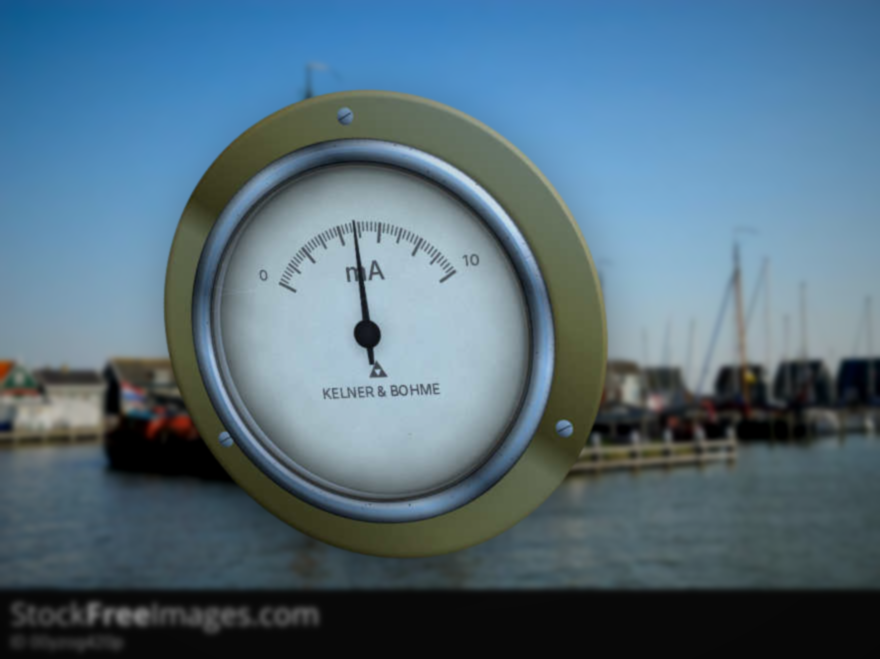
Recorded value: 5; mA
